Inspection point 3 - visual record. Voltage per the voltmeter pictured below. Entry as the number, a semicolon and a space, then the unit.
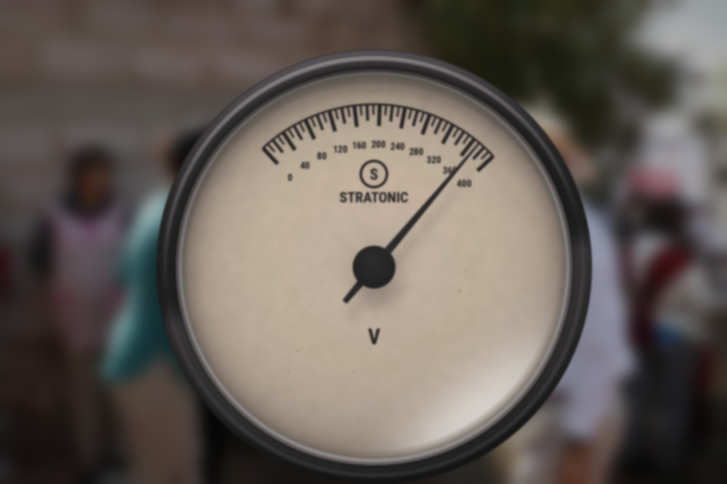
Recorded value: 370; V
